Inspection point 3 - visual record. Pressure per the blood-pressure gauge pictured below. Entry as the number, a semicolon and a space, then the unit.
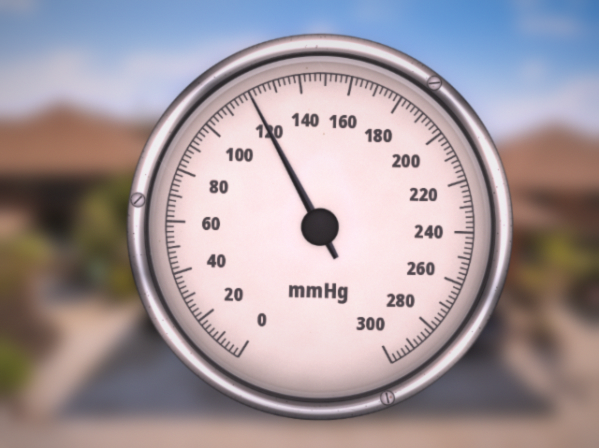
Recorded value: 120; mmHg
